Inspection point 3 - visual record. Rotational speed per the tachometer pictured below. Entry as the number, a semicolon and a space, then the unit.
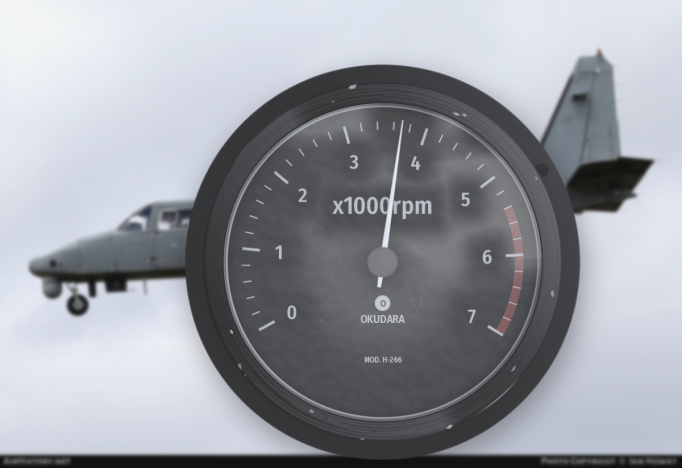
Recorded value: 3700; rpm
